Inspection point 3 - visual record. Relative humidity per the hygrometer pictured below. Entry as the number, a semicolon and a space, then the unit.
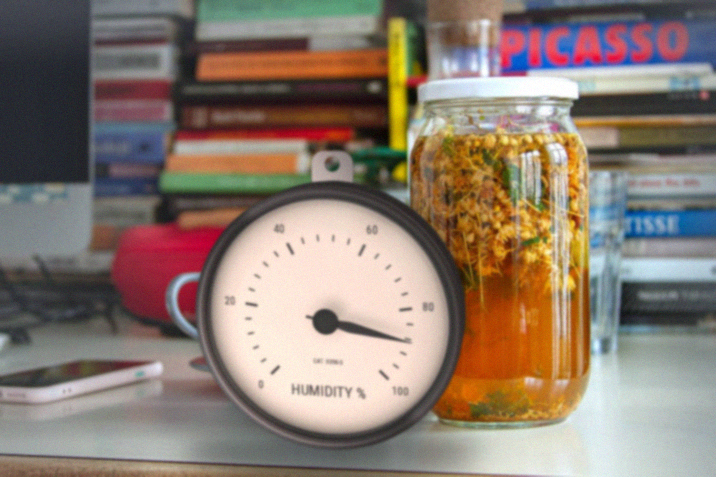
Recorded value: 88; %
